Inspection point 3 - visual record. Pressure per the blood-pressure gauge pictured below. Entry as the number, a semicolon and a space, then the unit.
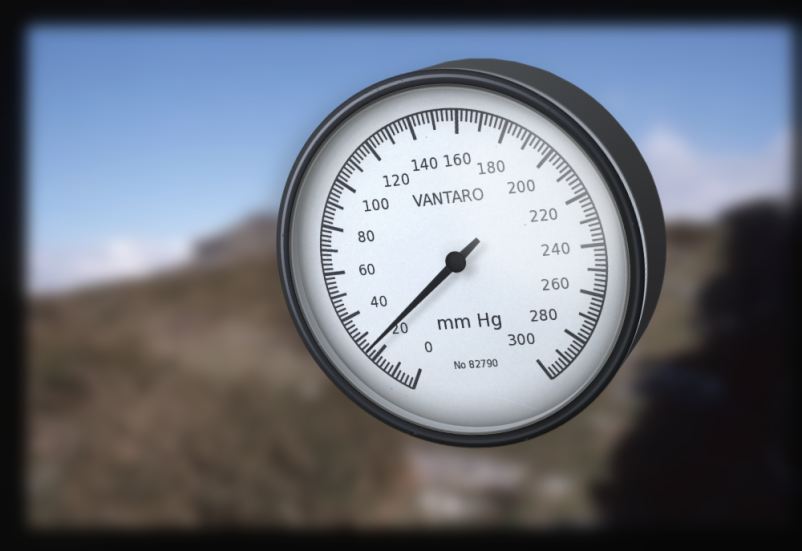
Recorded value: 24; mmHg
